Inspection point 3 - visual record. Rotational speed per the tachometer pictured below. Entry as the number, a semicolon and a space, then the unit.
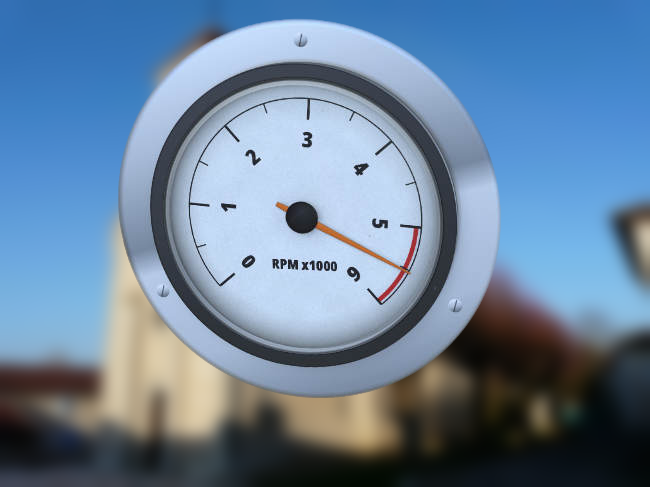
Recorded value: 5500; rpm
